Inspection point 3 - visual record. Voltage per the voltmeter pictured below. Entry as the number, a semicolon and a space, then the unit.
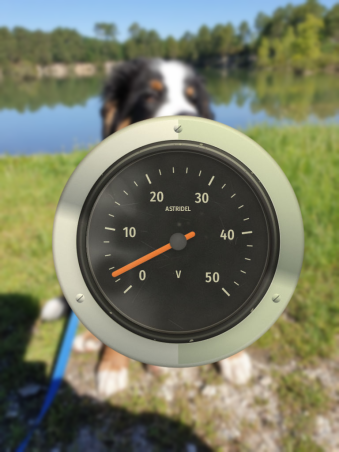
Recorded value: 3; V
